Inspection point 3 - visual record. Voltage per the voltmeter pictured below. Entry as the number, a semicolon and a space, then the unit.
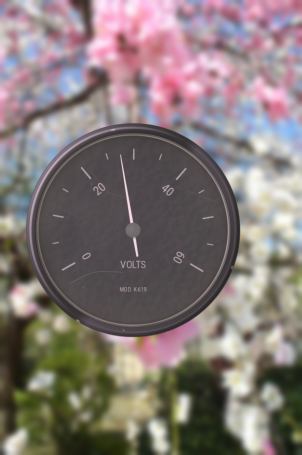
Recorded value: 27.5; V
